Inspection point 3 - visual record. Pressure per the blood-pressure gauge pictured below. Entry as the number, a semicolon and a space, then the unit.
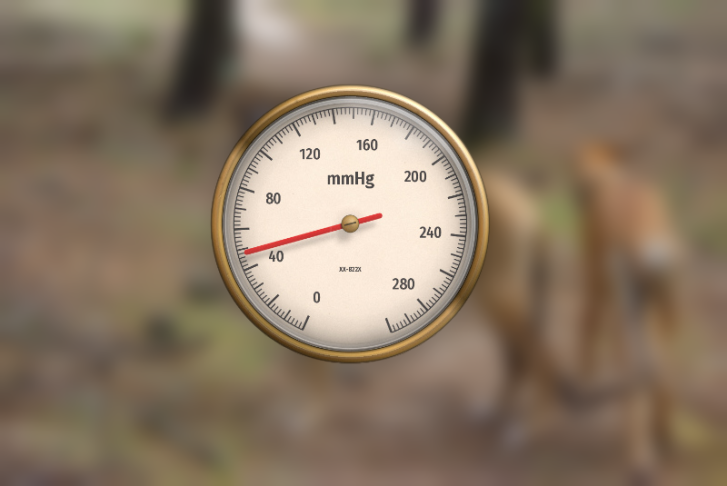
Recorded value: 48; mmHg
